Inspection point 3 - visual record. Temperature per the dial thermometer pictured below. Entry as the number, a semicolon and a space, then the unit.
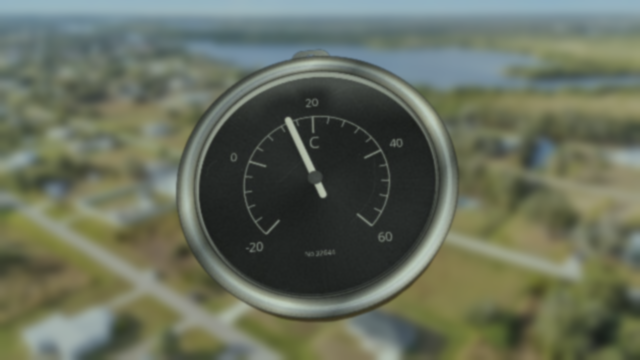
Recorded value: 14; °C
